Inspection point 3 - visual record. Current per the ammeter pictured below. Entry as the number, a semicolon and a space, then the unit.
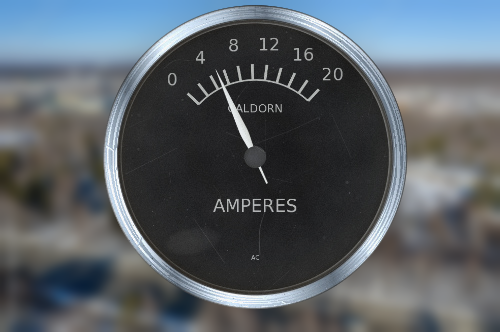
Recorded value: 5; A
